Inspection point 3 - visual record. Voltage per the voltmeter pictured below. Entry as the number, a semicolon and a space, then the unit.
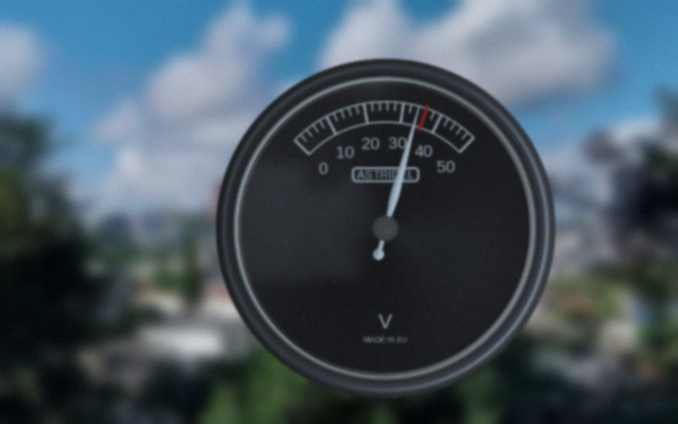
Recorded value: 34; V
